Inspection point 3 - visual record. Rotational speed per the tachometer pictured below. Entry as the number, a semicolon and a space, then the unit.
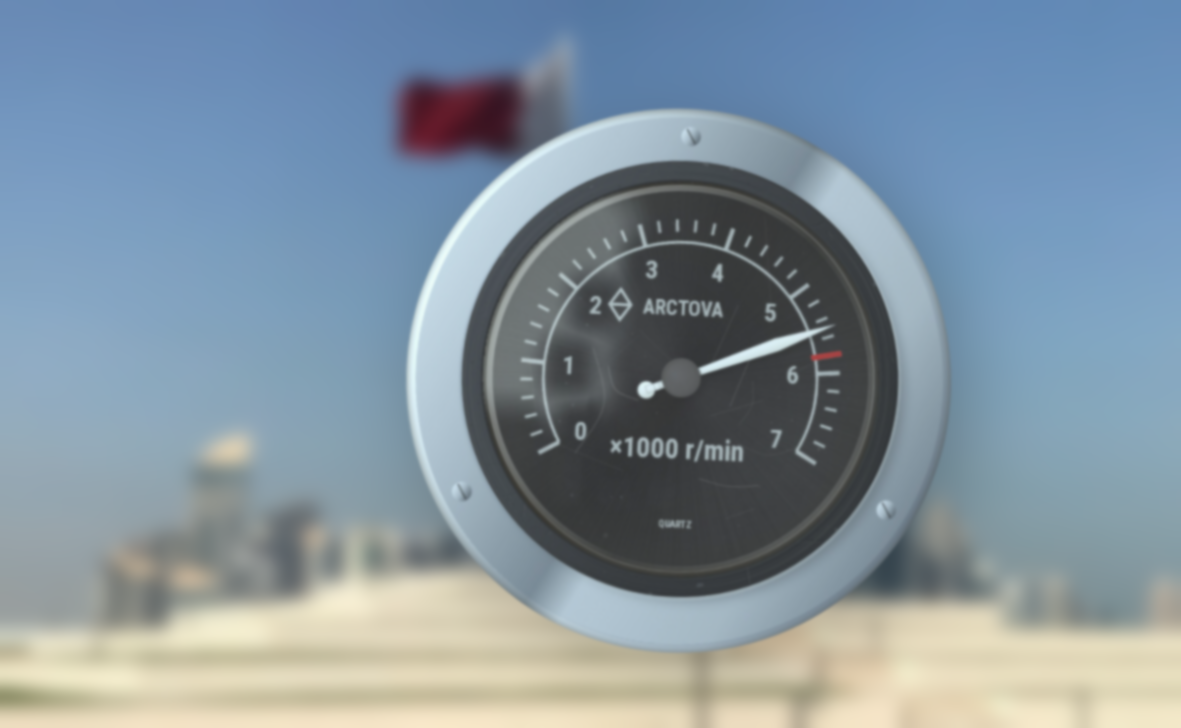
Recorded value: 5500; rpm
